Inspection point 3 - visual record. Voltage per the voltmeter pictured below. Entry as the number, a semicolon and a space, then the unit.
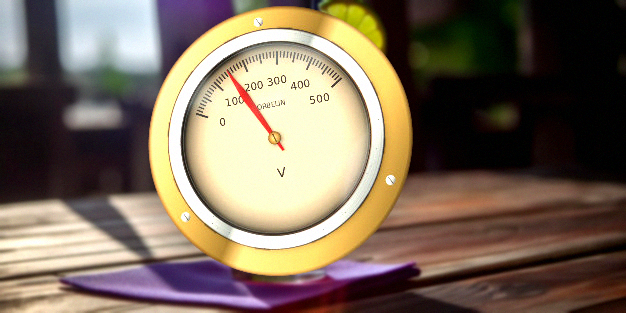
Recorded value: 150; V
